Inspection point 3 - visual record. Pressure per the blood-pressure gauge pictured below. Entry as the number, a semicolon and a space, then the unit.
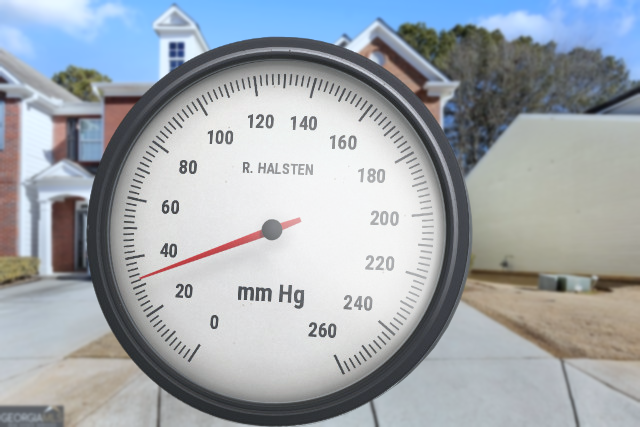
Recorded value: 32; mmHg
